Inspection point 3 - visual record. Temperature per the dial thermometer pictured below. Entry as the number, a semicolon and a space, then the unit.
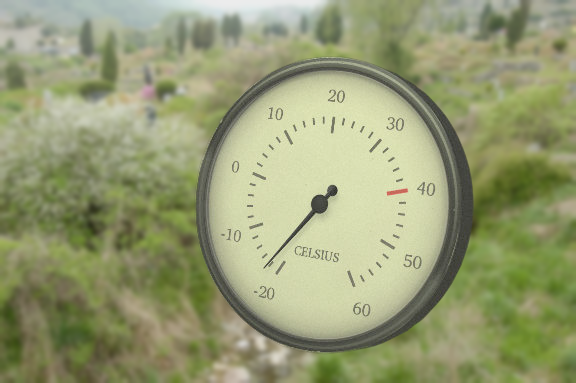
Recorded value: -18; °C
